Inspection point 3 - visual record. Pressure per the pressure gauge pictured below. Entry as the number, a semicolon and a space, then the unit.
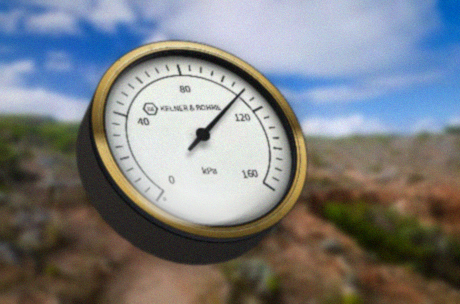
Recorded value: 110; kPa
